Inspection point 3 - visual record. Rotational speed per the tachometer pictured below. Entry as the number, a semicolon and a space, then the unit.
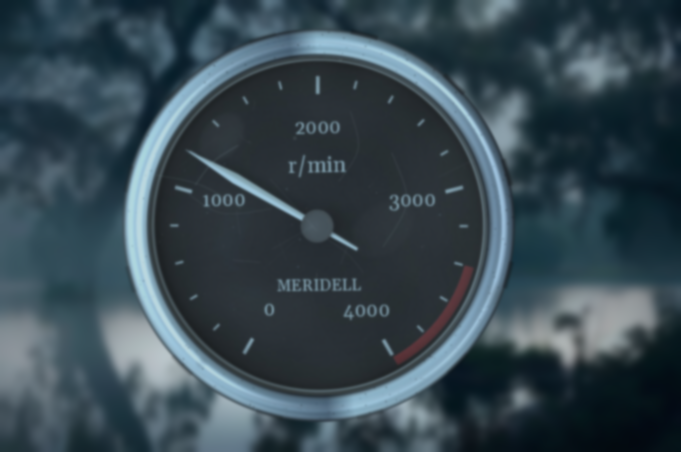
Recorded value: 1200; rpm
